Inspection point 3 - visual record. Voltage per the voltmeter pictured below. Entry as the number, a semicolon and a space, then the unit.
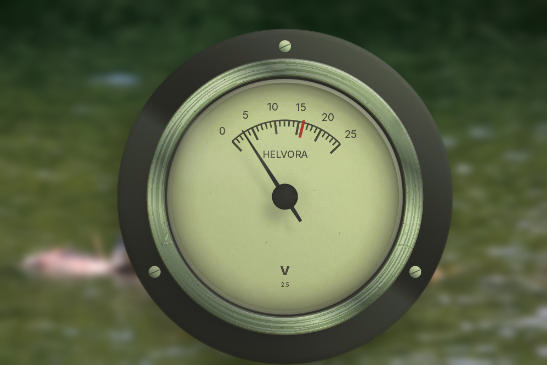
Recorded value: 3; V
